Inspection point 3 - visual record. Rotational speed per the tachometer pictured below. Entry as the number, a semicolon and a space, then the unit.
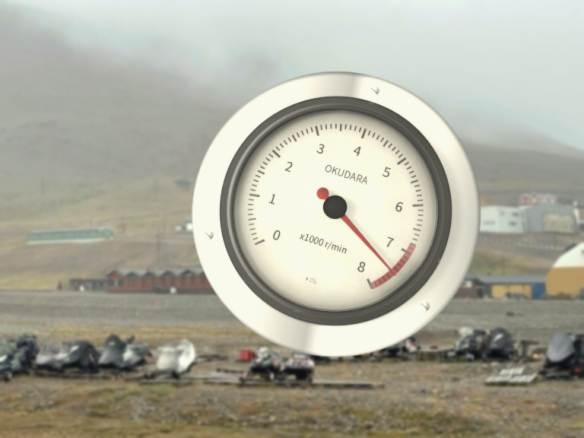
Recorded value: 7500; rpm
